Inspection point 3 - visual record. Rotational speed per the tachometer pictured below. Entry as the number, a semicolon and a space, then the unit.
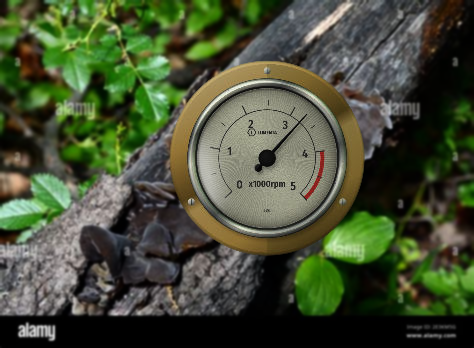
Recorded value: 3250; rpm
